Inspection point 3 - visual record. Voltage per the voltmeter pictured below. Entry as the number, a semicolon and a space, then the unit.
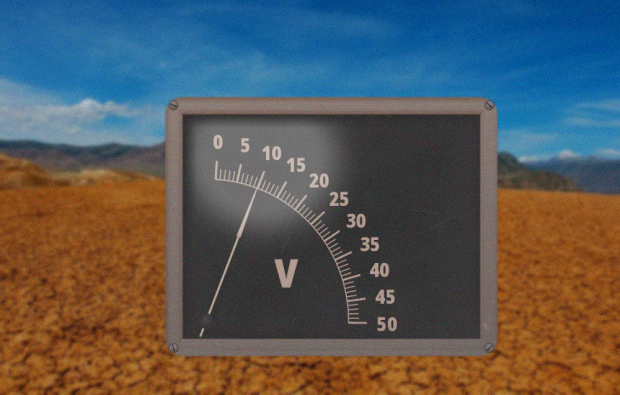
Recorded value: 10; V
